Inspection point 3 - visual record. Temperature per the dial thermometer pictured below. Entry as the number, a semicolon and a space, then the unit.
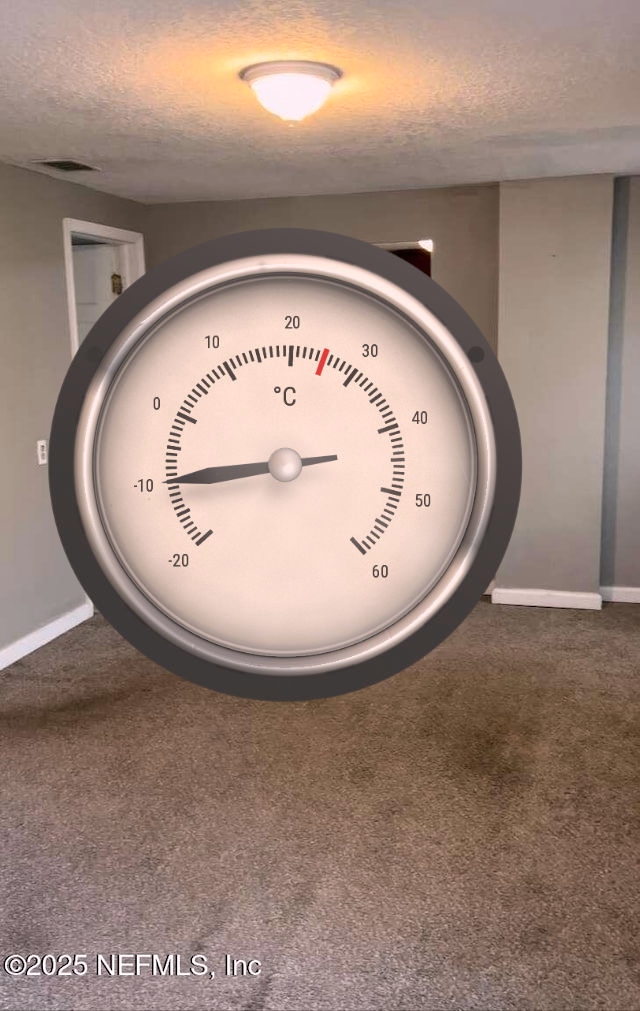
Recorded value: -10; °C
